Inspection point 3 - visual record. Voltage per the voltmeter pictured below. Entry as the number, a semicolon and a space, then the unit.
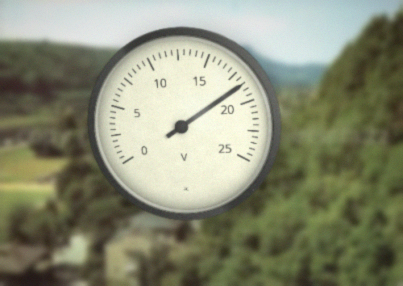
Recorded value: 18.5; V
